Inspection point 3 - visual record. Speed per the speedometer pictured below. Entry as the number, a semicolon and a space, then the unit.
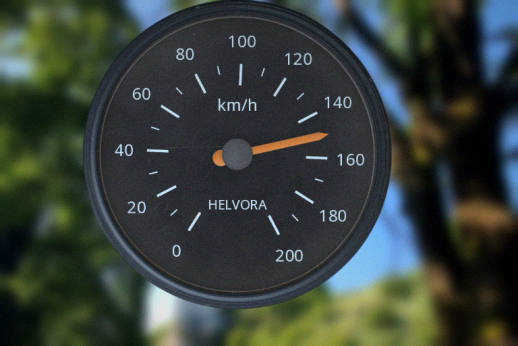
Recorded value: 150; km/h
